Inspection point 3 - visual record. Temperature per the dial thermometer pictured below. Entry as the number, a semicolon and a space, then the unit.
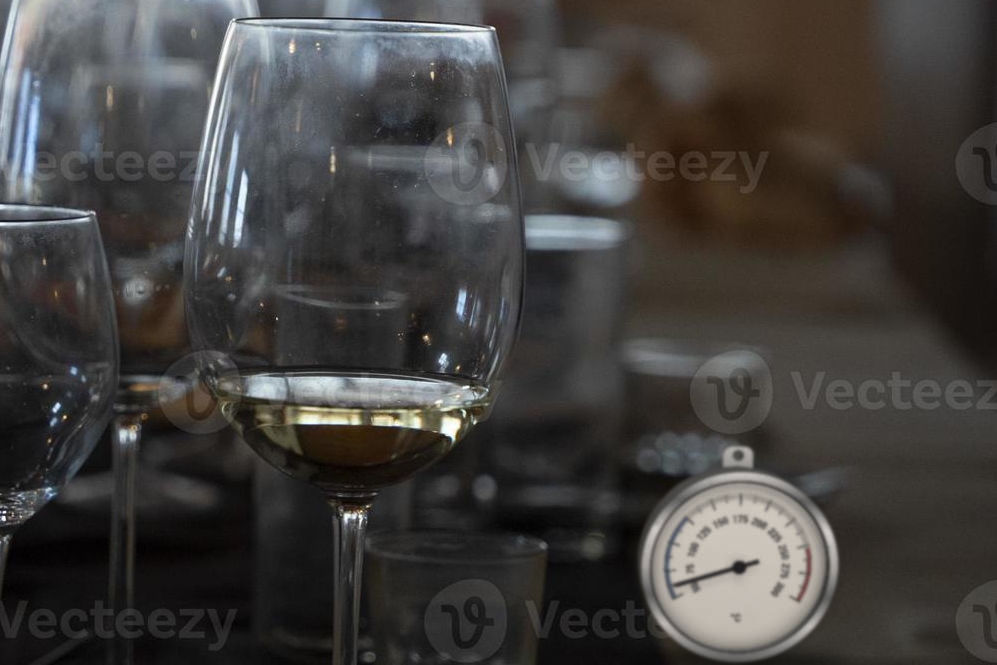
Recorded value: 62.5; °C
